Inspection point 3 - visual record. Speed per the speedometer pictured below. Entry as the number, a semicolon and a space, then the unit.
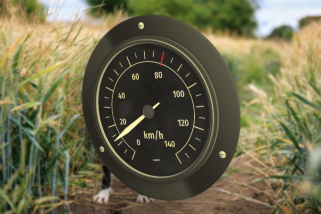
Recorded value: 12.5; km/h
